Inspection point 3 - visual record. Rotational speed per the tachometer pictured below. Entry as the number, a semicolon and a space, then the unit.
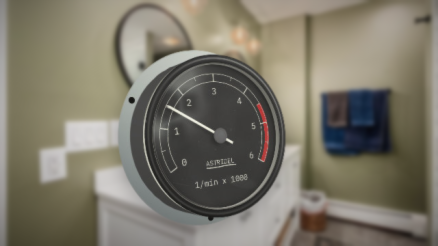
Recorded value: 1500; rpm
